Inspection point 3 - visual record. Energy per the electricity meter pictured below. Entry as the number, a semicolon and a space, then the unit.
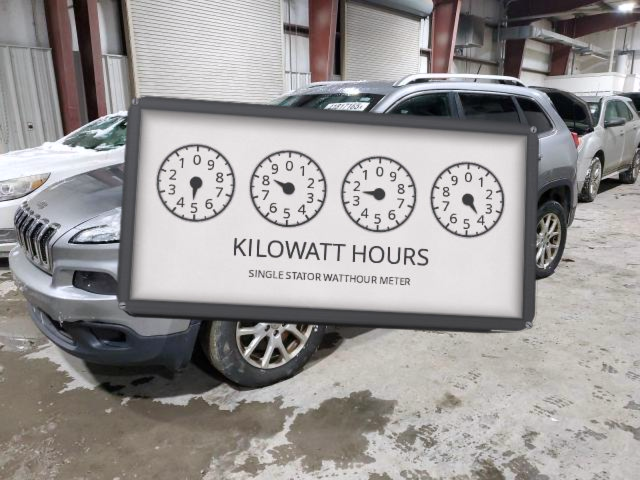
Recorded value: 4824; kWh
